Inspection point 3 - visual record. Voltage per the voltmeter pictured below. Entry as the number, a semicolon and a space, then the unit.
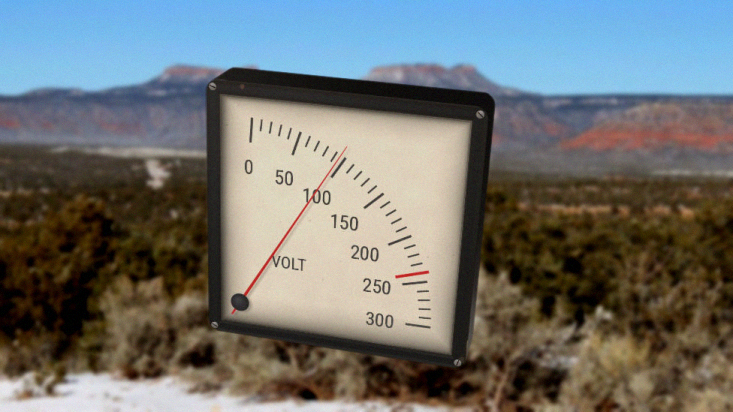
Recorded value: 95; V
